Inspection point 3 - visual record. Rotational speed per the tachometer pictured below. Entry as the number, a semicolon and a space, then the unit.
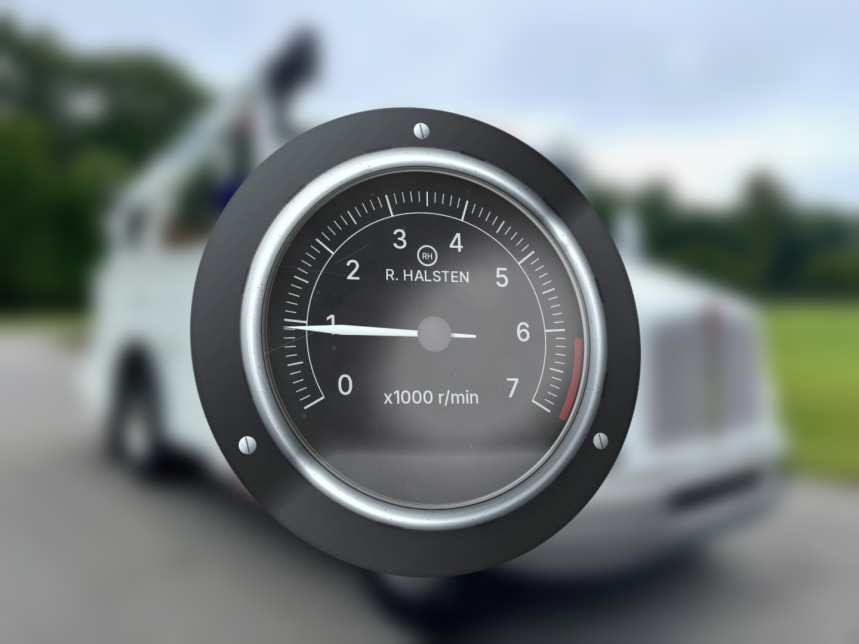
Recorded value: 900; rpm
